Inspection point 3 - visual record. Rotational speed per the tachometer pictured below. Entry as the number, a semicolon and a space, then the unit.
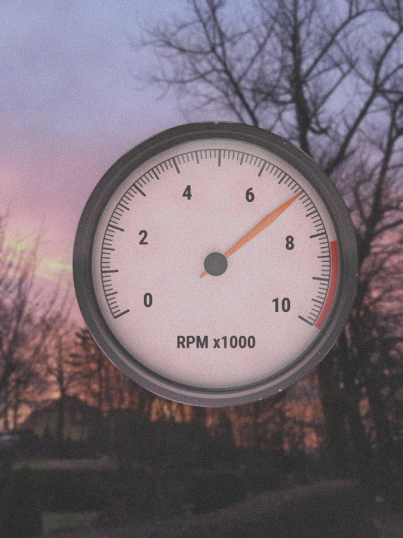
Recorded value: 7000; rpm
